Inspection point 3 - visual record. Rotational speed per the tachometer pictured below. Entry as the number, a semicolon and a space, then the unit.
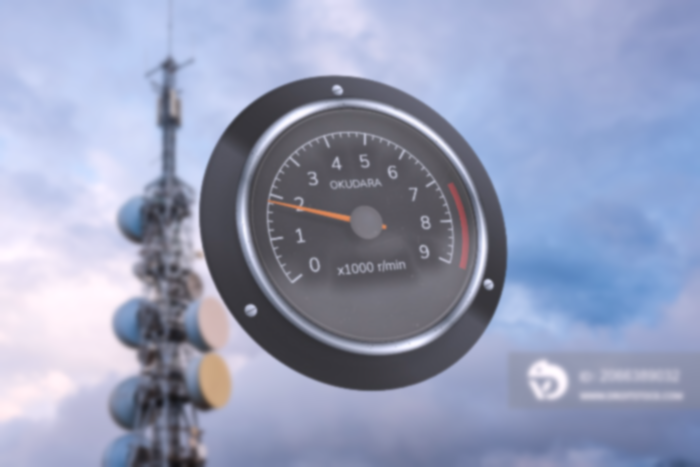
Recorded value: 1800; rpm
